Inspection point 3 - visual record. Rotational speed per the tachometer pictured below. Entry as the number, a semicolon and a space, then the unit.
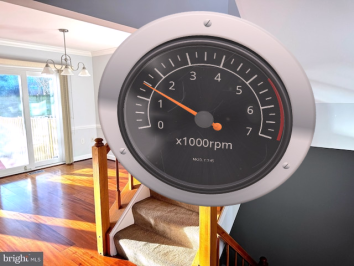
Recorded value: 1500; rpm
